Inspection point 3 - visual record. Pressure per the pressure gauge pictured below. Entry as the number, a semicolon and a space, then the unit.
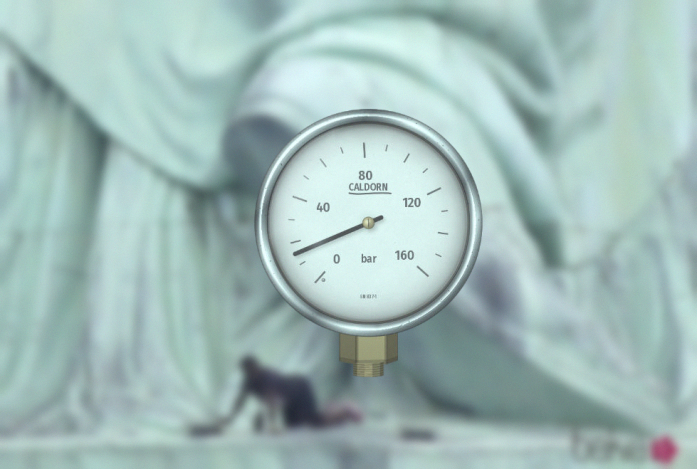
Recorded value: 15; bar
